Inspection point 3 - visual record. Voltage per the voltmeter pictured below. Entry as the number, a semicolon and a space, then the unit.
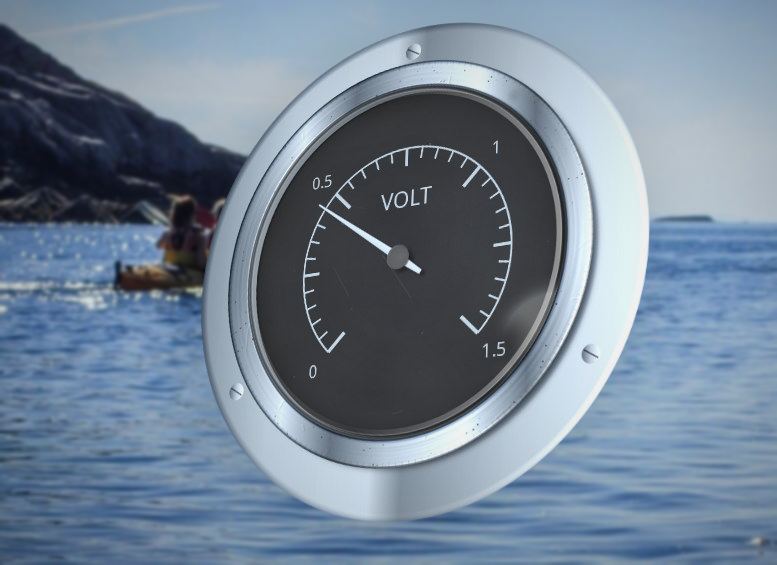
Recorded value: 0.45; V
